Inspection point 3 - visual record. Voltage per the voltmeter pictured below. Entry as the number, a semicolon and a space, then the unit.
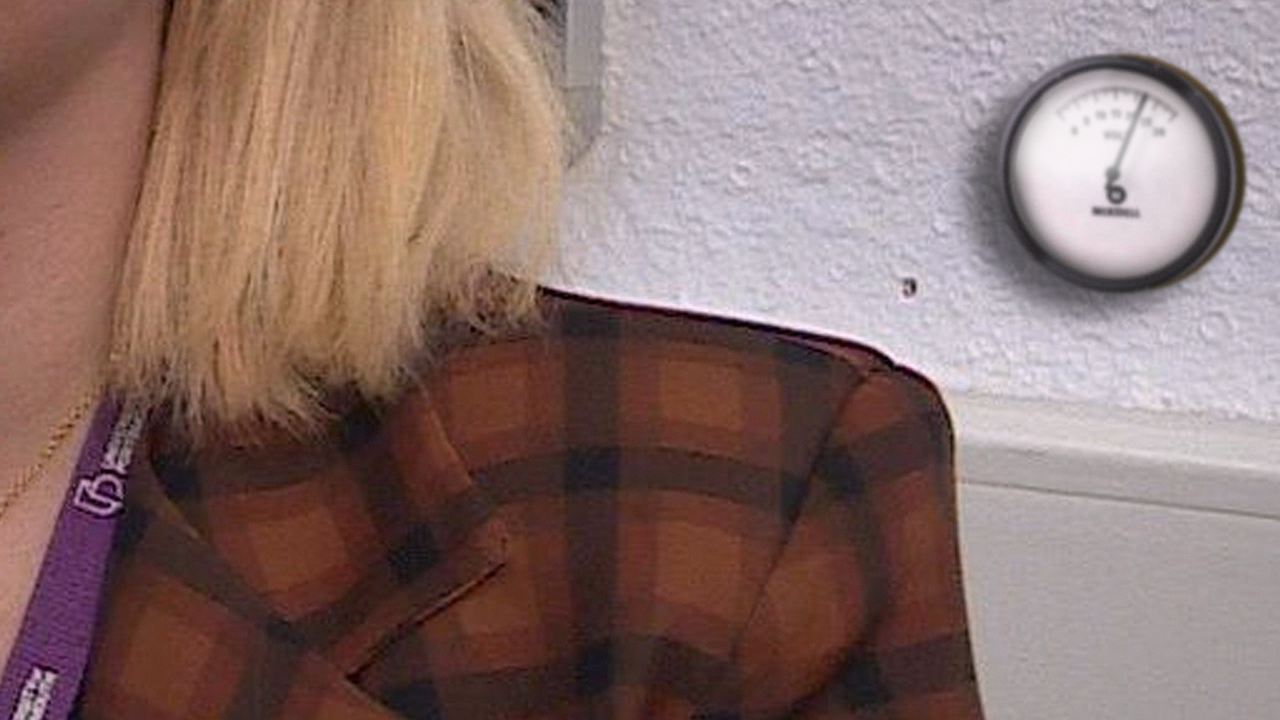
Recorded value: 22.5; V
